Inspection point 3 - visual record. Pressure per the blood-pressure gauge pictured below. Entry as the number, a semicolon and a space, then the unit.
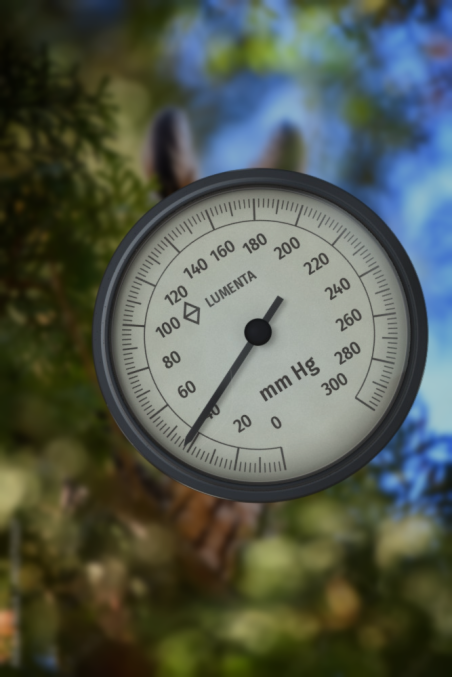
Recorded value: 42; mmHg
